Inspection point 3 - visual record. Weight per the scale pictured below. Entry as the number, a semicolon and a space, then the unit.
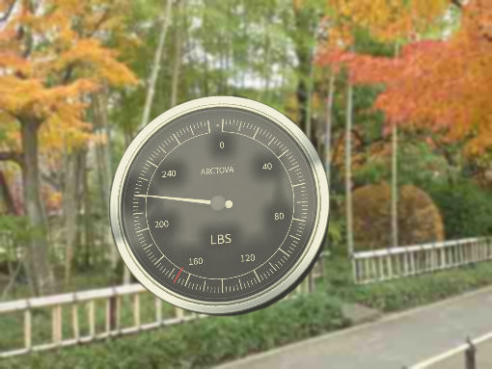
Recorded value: 220; lb
